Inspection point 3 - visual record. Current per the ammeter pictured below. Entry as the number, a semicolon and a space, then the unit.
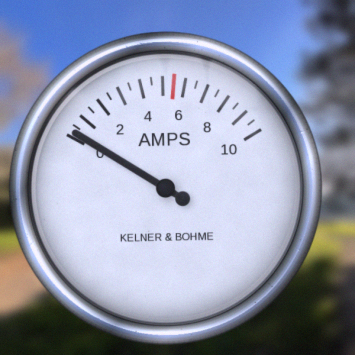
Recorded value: 0.25; A
